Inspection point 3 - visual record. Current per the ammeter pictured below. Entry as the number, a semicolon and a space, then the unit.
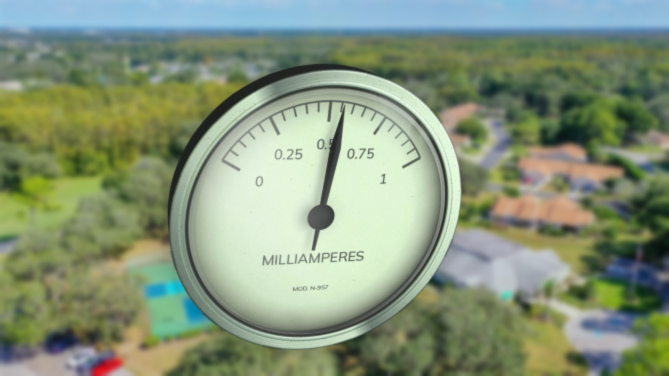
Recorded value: 0.55; mA
